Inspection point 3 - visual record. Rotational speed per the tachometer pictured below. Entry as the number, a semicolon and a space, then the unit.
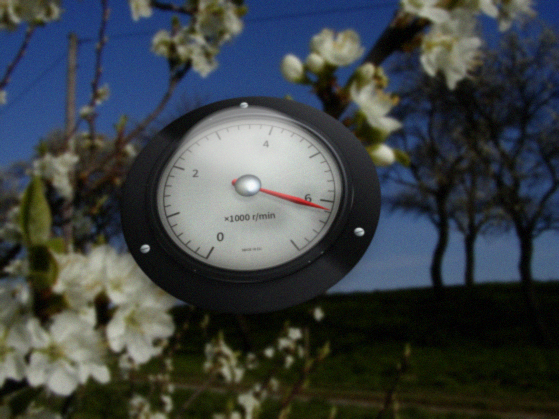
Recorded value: 6200; rpm
